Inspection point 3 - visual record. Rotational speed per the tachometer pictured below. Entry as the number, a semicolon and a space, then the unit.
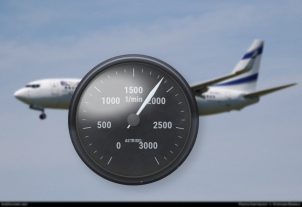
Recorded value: 1850; rpm
